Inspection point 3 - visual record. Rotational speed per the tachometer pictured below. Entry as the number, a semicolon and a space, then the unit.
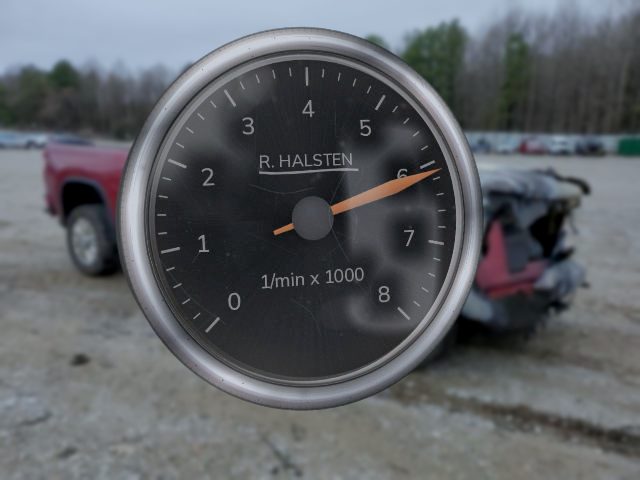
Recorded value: 6100; rpm
